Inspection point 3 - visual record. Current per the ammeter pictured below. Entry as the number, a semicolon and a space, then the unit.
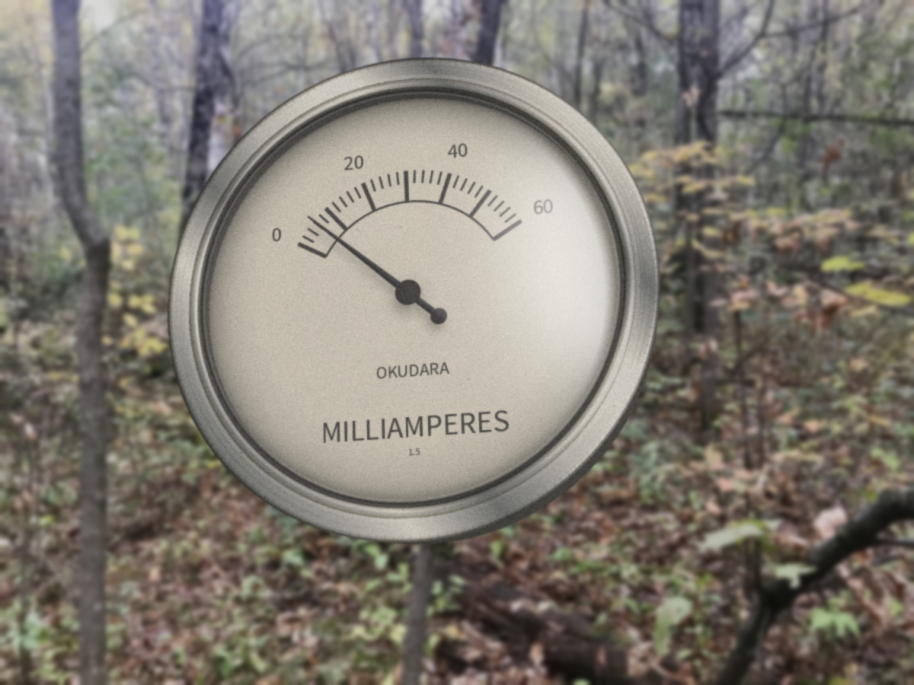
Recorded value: 6; mA
